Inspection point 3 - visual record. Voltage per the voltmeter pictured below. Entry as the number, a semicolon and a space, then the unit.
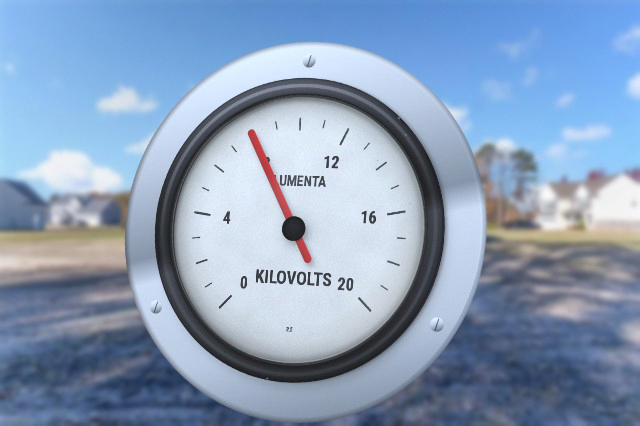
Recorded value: 8; kV
